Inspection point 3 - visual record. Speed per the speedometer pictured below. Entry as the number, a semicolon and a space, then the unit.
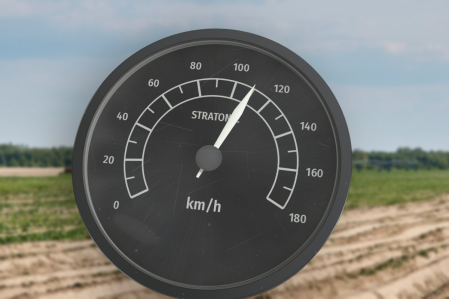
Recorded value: 110; km/h
